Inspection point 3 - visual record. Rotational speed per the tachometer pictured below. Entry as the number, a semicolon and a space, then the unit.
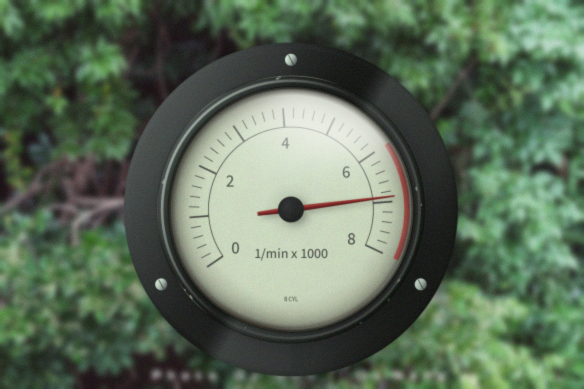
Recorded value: 6900; rpm
